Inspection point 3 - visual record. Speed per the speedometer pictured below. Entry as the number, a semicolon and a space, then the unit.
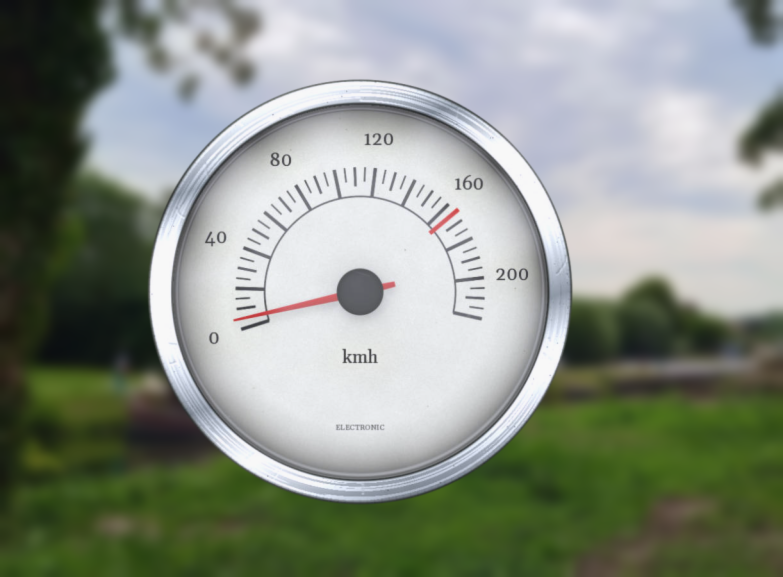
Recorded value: 5; km/h
